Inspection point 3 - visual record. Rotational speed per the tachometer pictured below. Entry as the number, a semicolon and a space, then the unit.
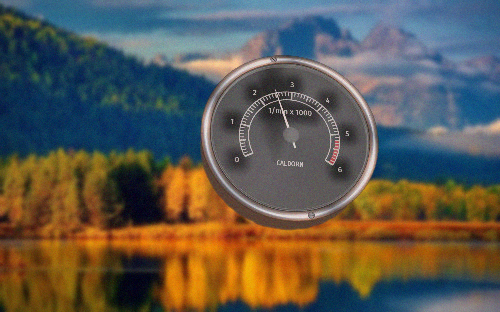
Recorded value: 2500; rpm
